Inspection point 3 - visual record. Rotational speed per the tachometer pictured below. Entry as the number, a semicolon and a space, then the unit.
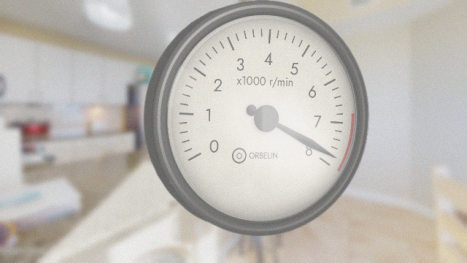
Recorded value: 7800; rpm
